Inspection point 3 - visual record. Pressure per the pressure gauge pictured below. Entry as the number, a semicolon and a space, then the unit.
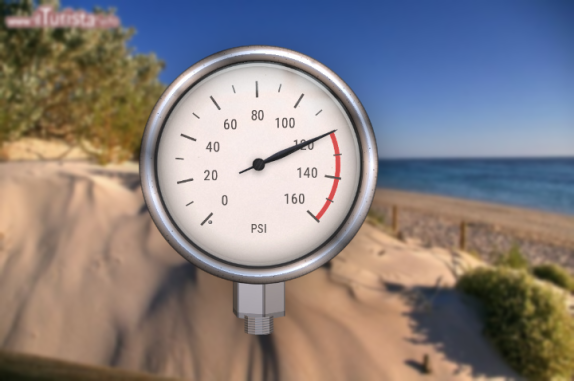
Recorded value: 120; psi
